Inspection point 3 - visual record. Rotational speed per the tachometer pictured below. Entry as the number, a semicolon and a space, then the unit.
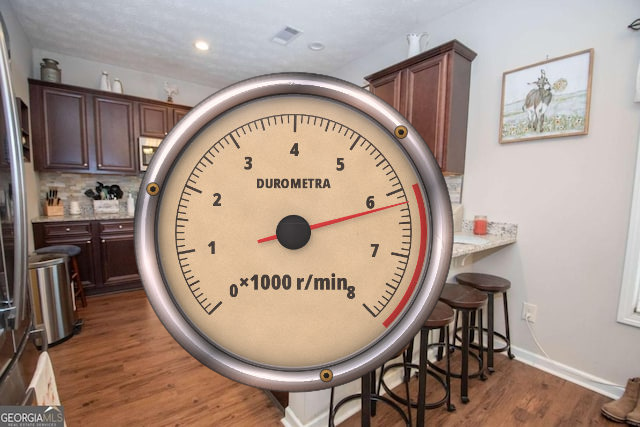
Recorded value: 6200; rpm
